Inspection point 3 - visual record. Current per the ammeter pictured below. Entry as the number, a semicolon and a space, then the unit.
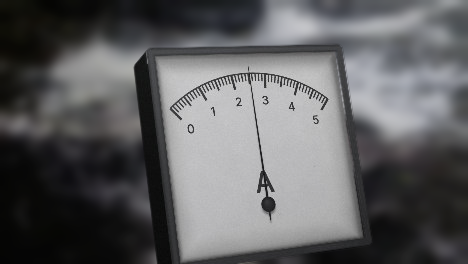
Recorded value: 2.5; A
